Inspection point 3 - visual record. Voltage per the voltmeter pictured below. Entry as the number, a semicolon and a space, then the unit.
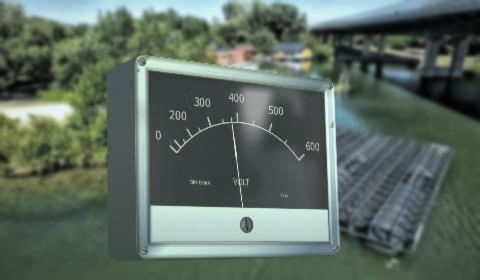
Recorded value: 375; V
